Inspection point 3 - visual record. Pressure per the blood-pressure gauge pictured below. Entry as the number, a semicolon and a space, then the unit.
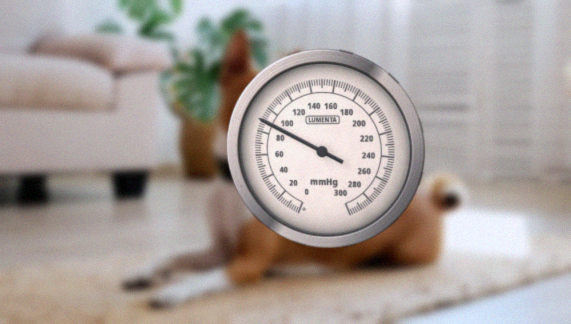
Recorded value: 90; mmHg
